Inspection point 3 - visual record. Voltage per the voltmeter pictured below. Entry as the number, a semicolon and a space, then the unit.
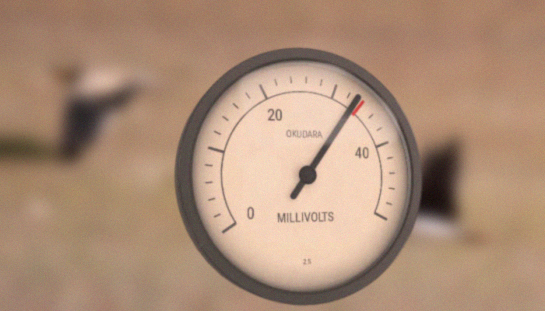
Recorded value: 33; mV
